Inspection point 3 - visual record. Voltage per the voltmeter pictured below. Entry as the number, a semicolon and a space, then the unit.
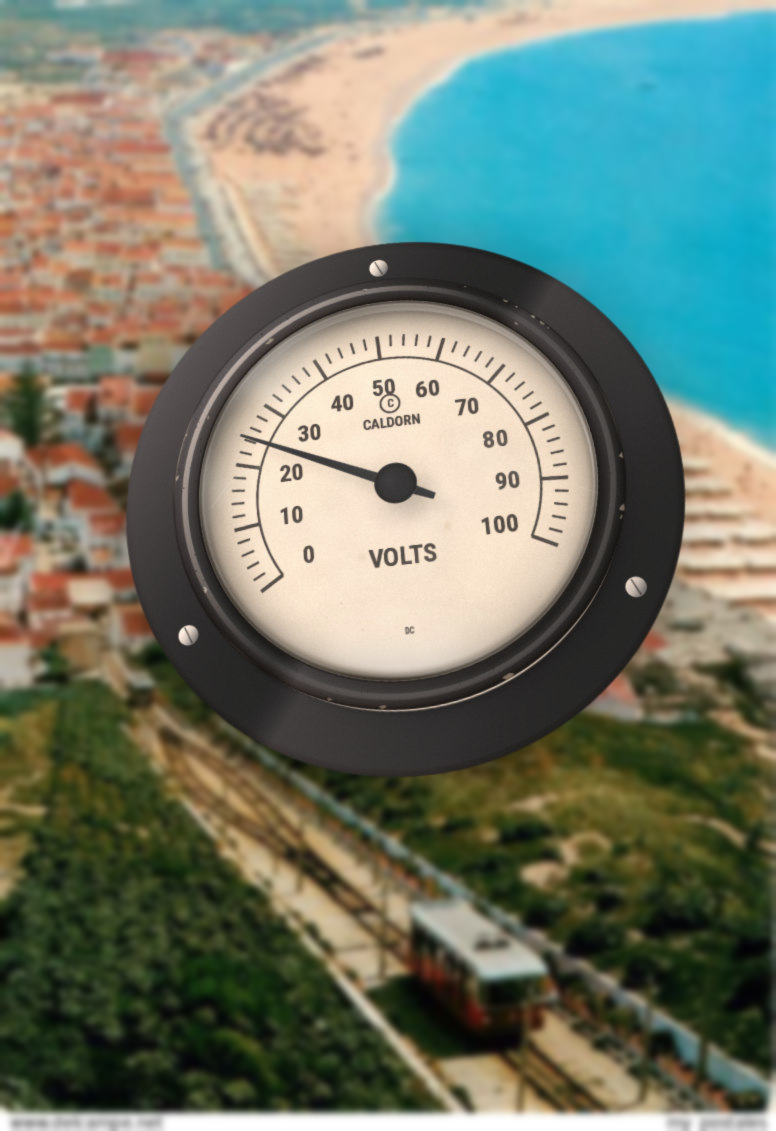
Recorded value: 24; V
